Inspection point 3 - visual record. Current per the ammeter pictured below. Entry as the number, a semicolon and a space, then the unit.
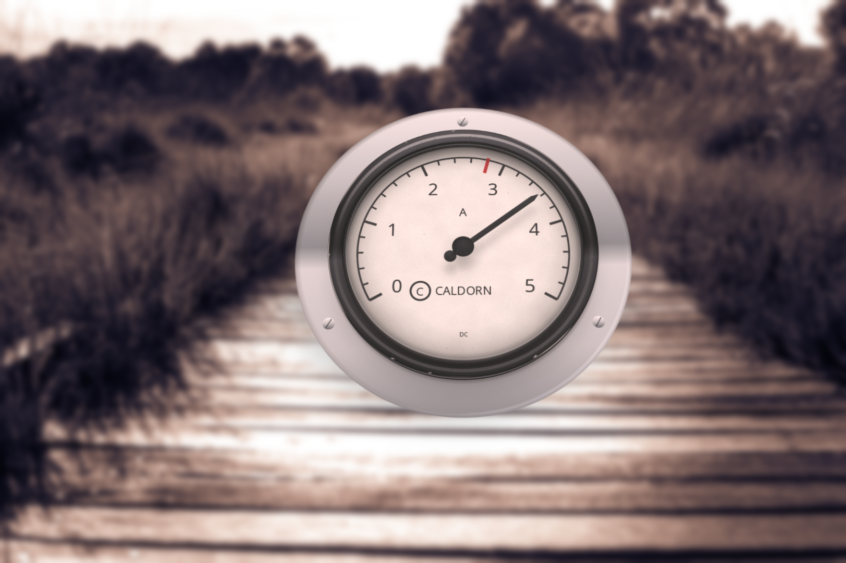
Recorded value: 3.6; A
